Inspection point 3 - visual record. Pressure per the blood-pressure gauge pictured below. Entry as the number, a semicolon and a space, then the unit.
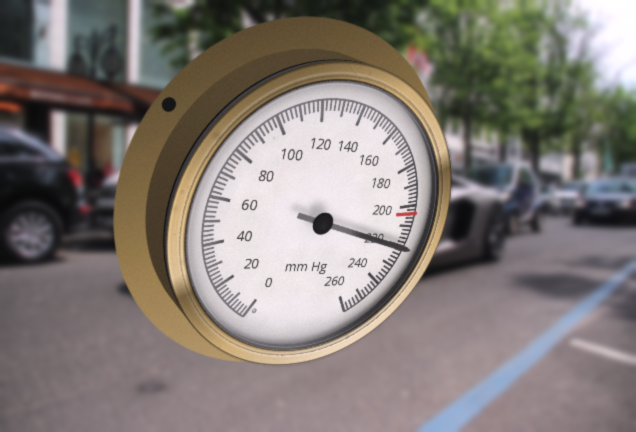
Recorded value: 220; mmHg
